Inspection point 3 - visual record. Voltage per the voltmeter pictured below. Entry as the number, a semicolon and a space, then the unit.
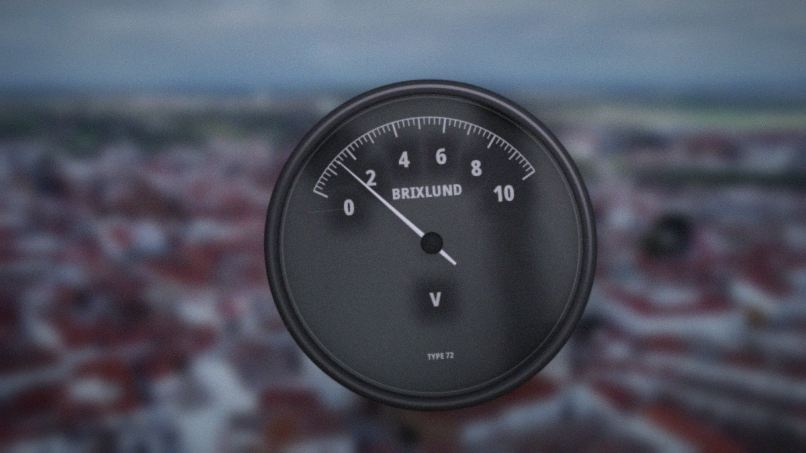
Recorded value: 1.4; V
